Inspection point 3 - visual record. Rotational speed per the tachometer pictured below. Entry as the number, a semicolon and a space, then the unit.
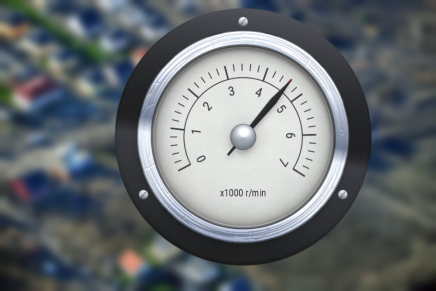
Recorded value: 4600; rpm
